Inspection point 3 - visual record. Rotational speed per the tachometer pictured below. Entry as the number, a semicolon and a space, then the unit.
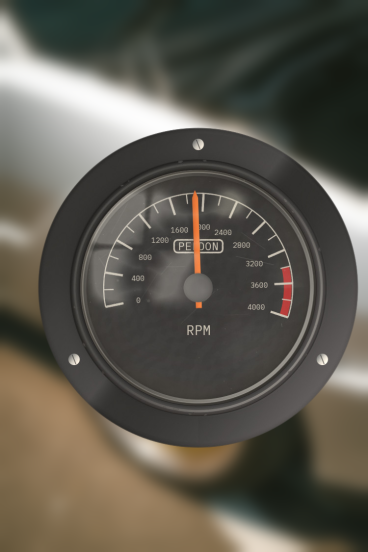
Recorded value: 1900; rpm
